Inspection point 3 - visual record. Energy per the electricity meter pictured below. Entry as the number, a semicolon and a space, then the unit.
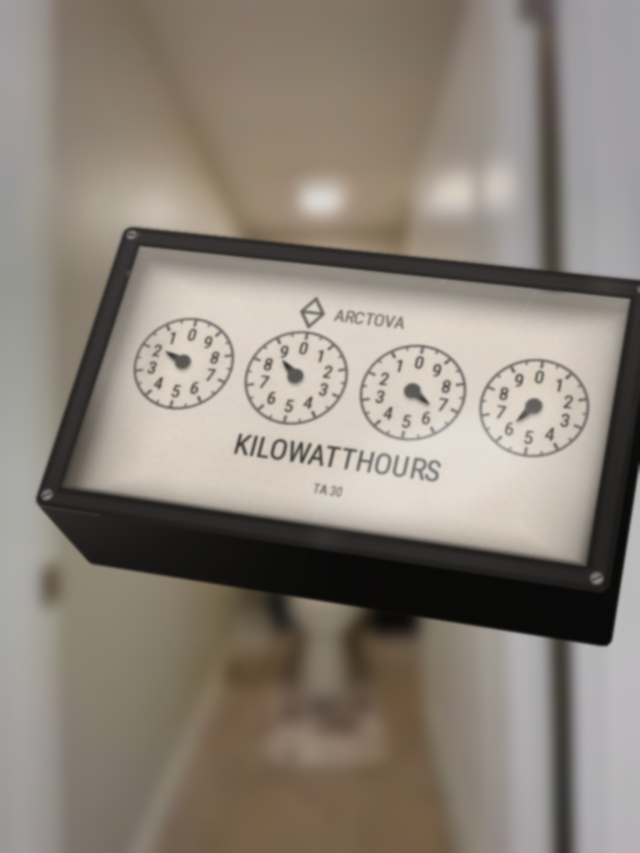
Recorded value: 1866; kWh
